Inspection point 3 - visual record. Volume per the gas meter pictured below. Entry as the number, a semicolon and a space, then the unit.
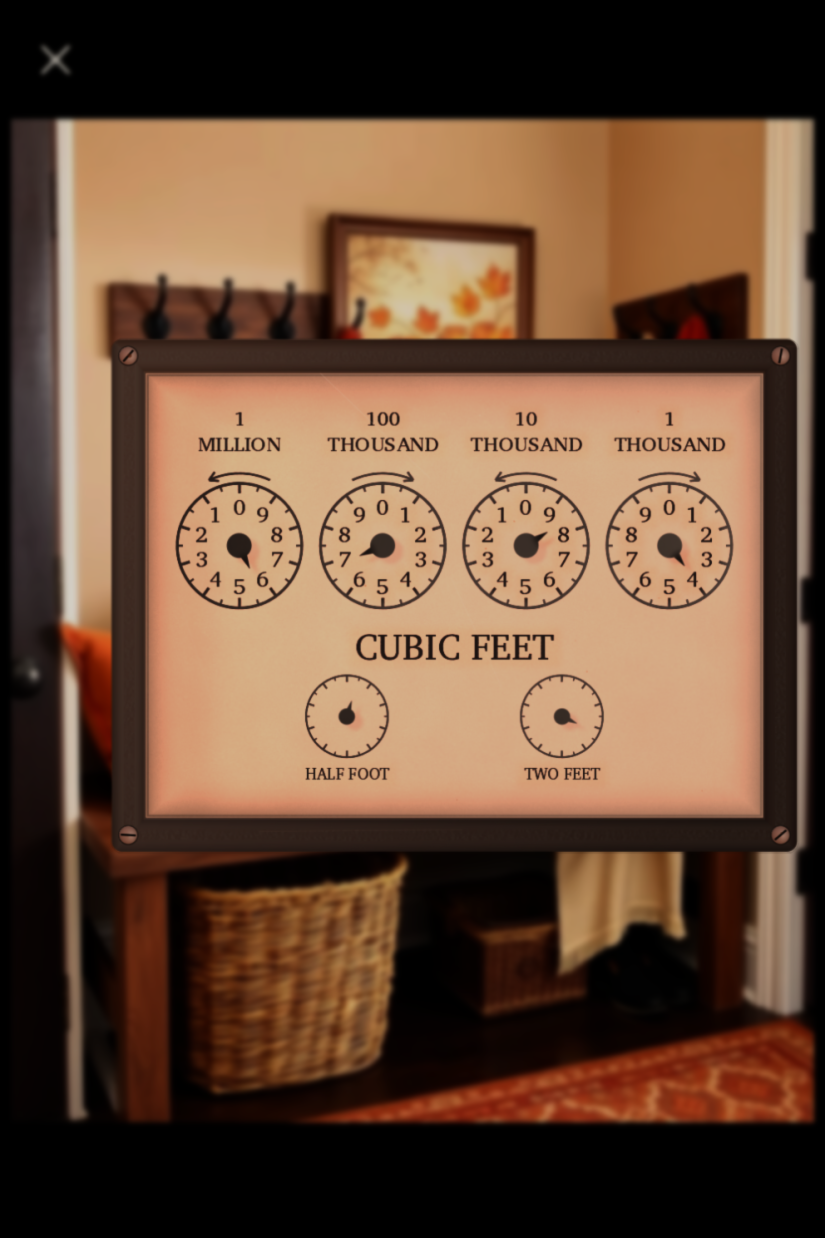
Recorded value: 568400; ft³
